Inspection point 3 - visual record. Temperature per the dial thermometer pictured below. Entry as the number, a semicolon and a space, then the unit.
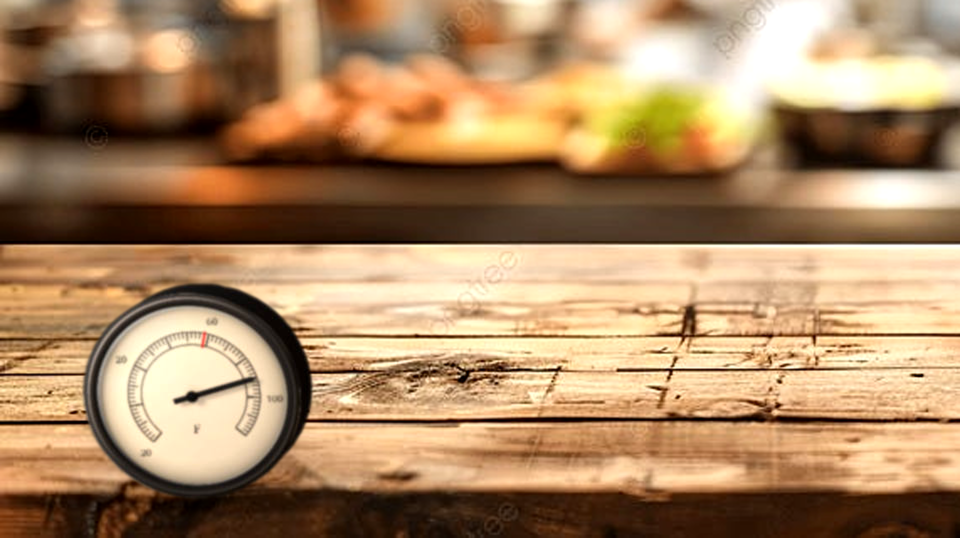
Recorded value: 90; °F
